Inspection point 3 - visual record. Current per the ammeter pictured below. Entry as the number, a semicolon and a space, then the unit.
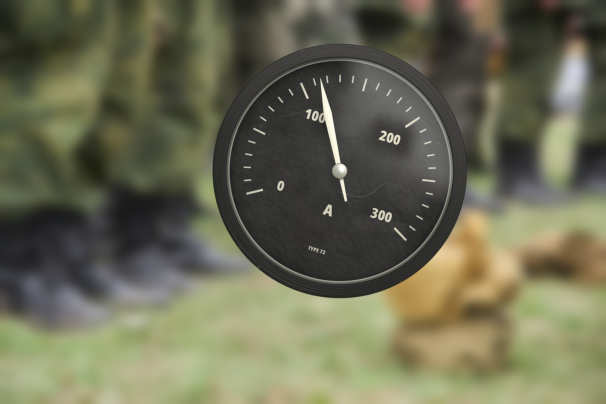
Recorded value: 115; A
